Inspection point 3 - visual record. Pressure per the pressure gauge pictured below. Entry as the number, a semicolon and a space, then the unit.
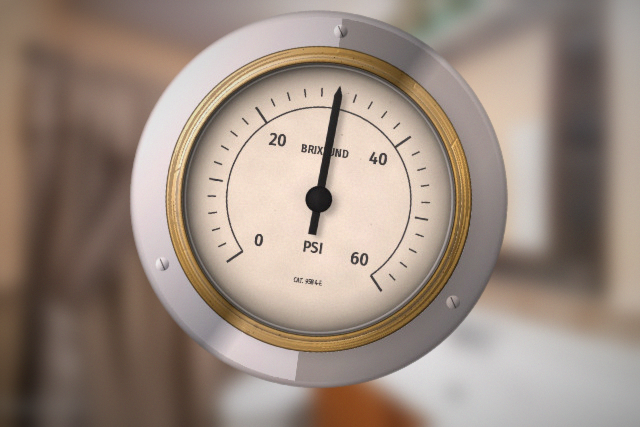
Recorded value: 30; psi
